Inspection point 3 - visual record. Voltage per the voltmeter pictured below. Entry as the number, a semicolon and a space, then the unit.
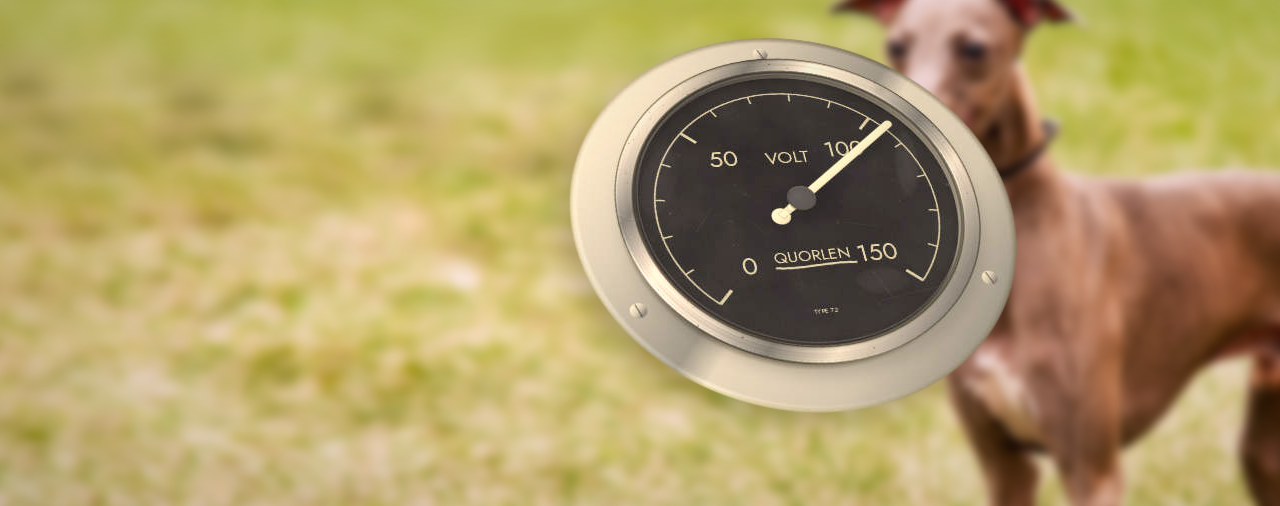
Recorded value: 105; V
